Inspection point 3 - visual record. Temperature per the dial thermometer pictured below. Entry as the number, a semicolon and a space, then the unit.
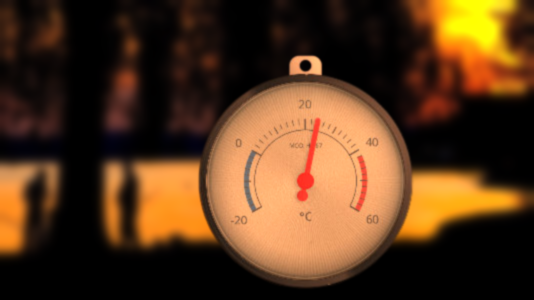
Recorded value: 24; °C
